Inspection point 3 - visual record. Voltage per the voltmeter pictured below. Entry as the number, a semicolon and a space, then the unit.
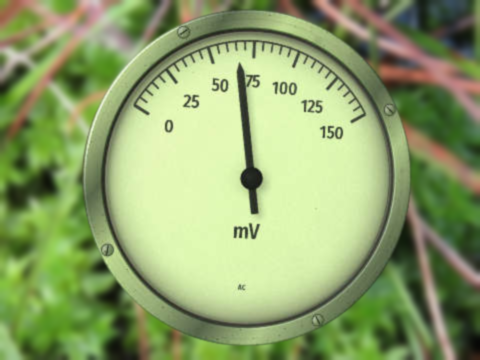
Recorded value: 65; mV
